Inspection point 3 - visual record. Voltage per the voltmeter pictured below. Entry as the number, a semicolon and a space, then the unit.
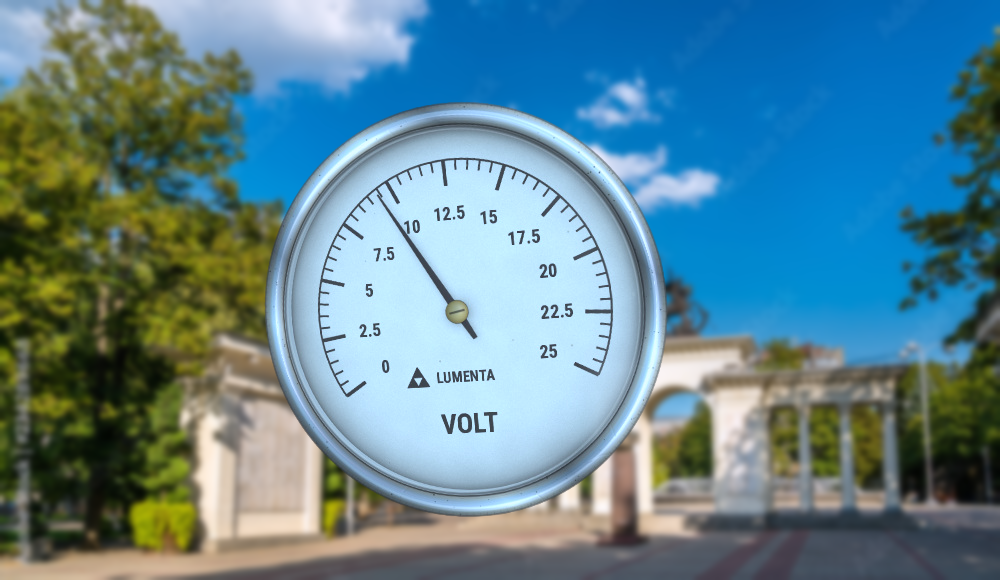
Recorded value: 9.5; V
